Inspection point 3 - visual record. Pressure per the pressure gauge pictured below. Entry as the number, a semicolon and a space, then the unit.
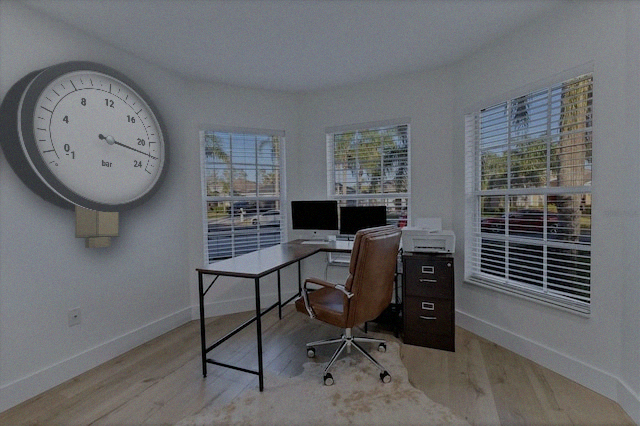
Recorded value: 22; bar
